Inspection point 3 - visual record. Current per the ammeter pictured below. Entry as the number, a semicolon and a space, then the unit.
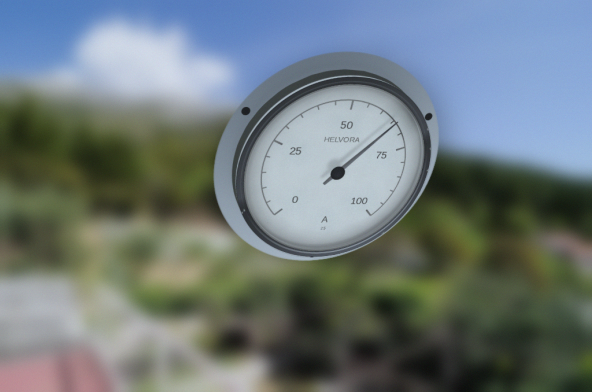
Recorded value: 65; A
